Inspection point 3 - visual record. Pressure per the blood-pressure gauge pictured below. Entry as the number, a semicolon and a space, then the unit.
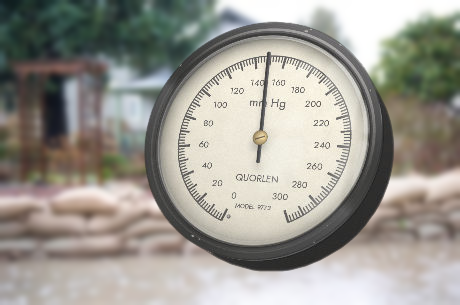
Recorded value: 150; mmHg
